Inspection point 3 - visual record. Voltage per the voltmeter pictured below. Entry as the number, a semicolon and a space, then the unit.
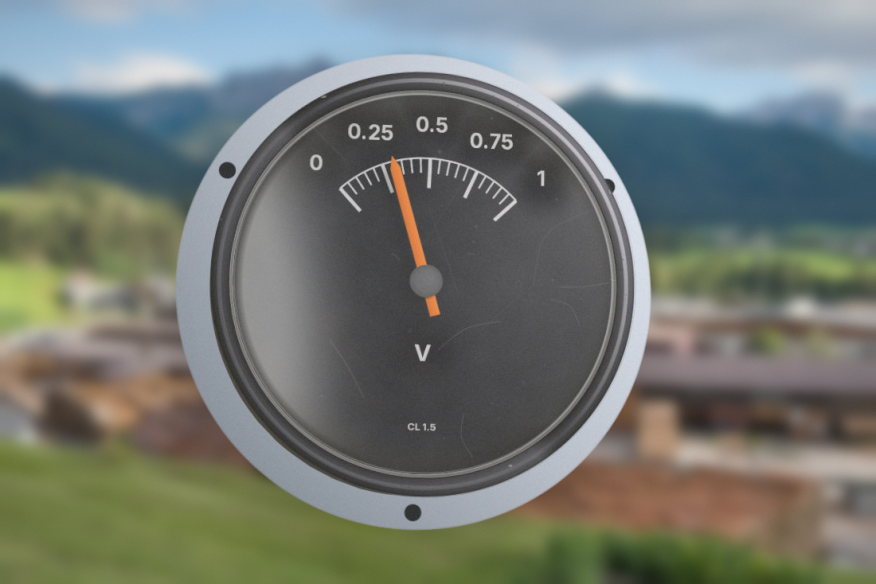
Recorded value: 0.3; V
